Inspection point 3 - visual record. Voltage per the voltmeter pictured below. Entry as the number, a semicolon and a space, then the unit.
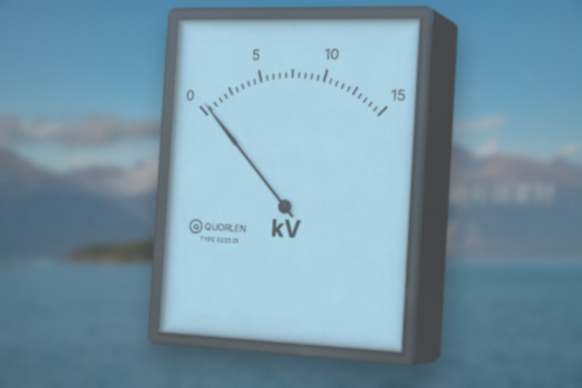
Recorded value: 0.5; kV
